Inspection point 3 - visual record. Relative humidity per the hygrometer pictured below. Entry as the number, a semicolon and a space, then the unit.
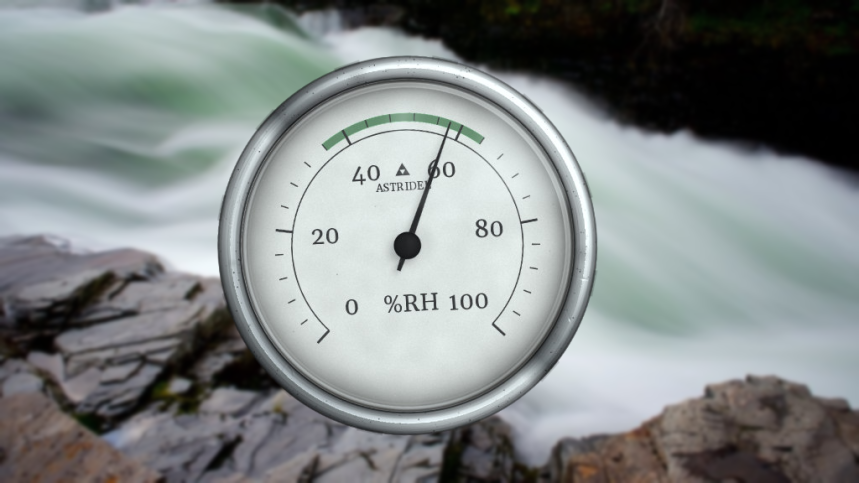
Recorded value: 58; %
